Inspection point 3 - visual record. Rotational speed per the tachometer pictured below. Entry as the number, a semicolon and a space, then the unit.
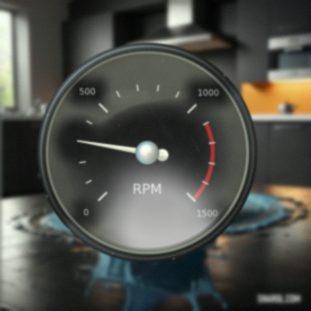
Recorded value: 300; rpm
